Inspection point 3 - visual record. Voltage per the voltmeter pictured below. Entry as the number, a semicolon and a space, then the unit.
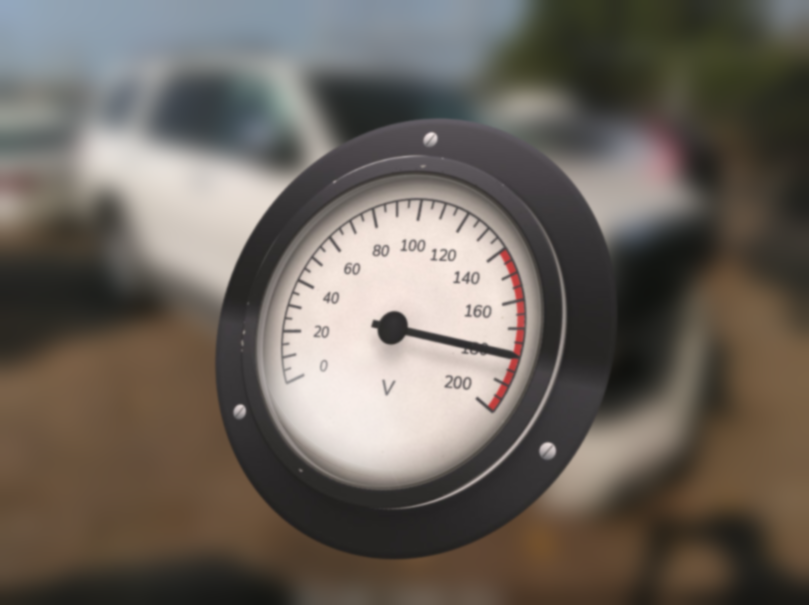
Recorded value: 180; V
